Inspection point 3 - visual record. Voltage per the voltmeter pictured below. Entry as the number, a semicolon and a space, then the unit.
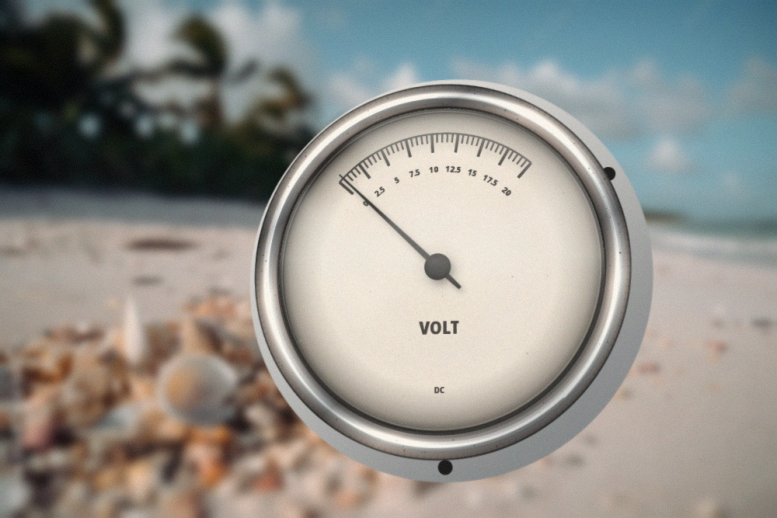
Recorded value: 0.5; V
